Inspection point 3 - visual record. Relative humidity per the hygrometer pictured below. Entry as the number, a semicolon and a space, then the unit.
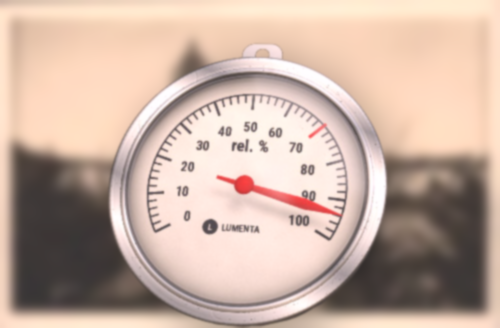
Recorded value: 94; %
